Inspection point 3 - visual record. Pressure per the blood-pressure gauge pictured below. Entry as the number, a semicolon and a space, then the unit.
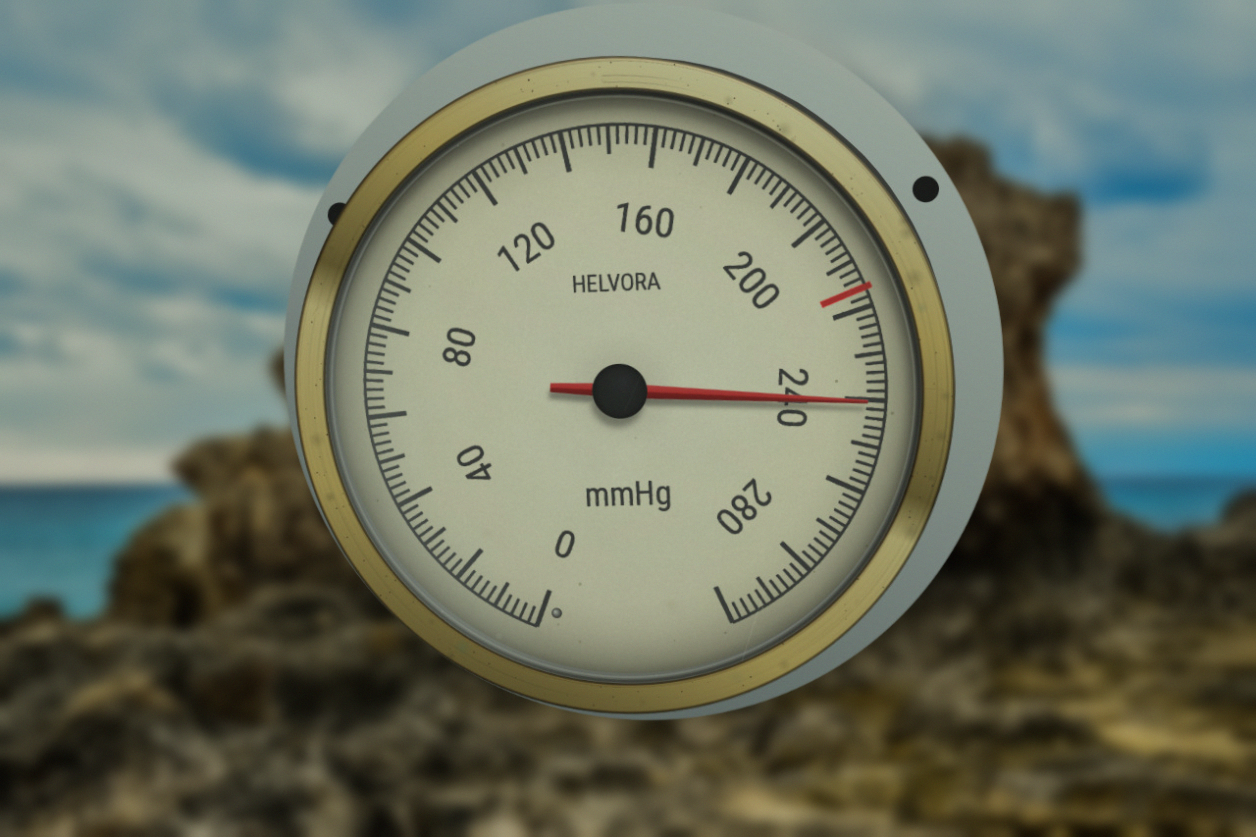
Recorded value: 240; mmHg
